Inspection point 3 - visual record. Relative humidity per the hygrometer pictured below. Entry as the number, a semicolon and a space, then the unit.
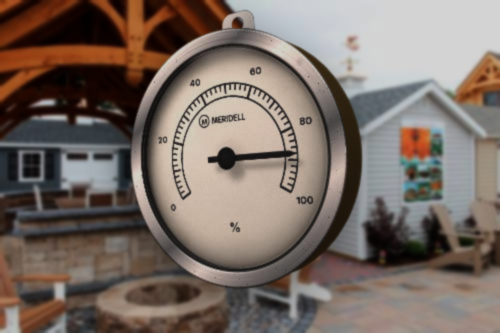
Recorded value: 88; %
